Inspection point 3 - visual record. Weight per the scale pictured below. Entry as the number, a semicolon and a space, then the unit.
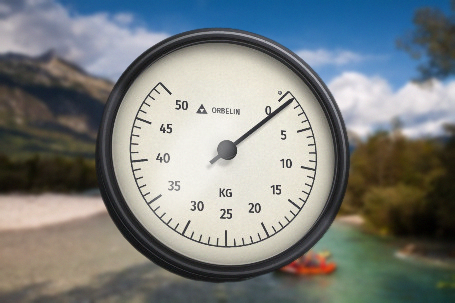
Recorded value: 1; kg
